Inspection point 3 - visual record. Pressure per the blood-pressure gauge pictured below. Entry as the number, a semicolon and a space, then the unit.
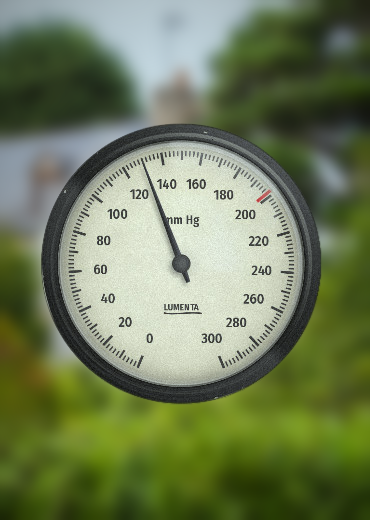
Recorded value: 130; mmHg
